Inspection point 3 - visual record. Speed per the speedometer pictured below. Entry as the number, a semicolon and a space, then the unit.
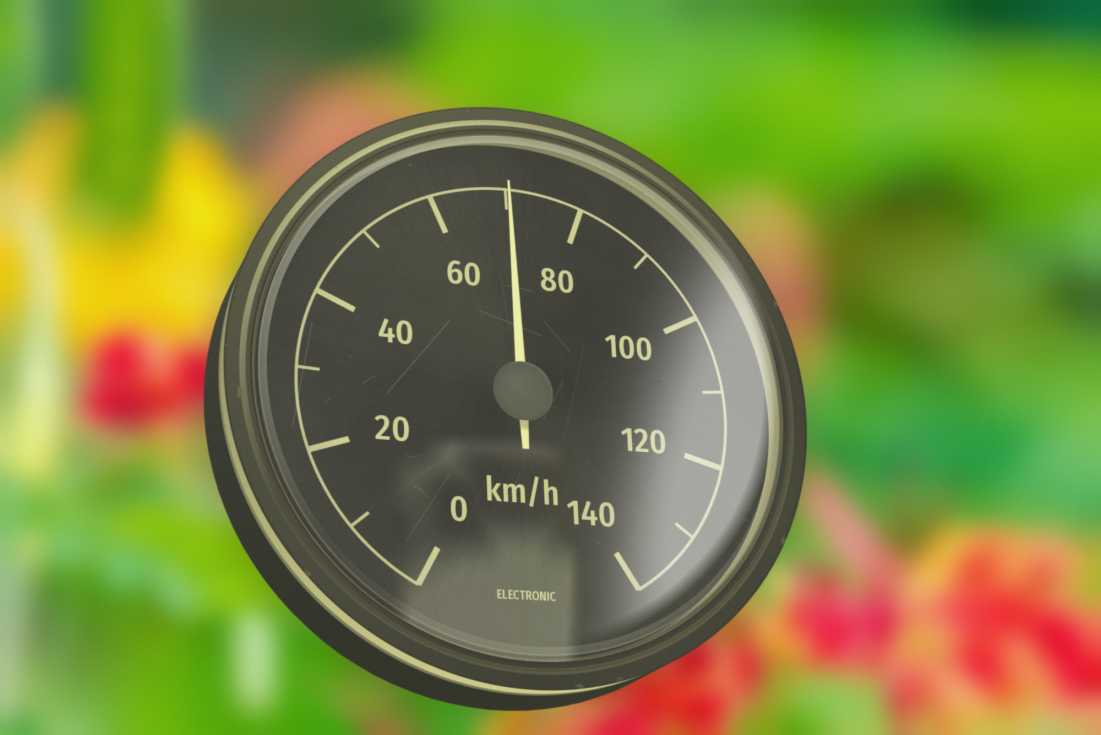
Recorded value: 70; km/h
